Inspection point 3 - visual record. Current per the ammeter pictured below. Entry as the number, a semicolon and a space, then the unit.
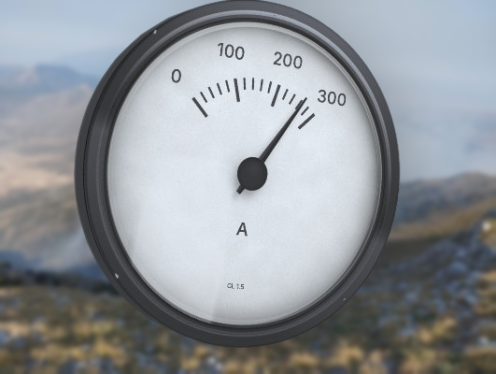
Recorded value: 260; A
